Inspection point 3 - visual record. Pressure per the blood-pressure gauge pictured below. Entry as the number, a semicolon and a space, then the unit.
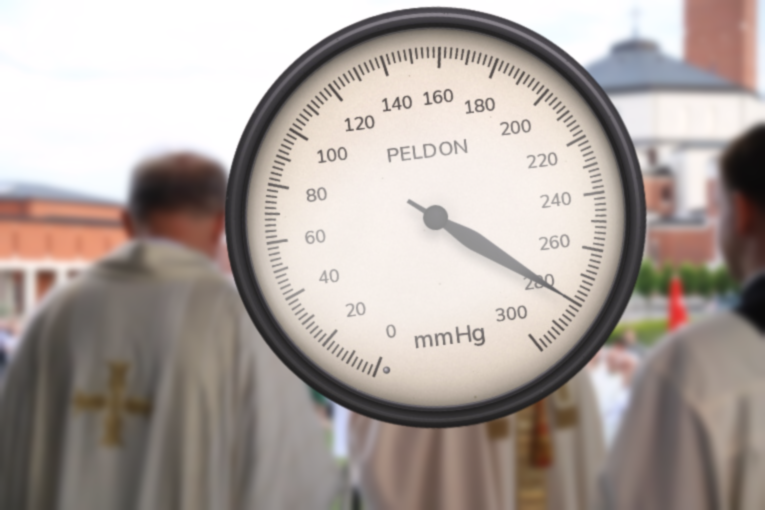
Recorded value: 280; mmHg
